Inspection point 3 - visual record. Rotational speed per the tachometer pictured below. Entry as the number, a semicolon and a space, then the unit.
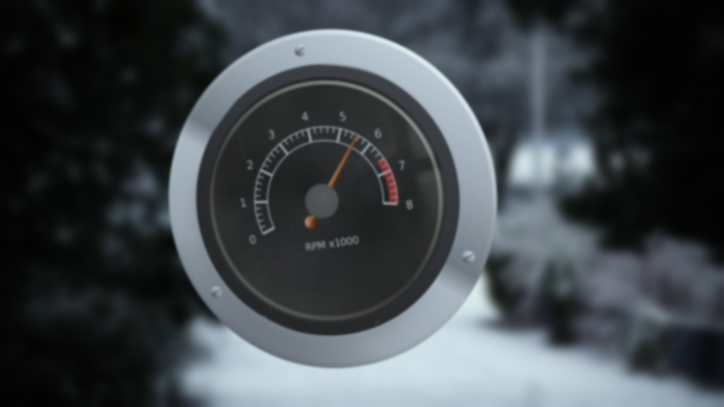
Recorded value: 5600; rpm
